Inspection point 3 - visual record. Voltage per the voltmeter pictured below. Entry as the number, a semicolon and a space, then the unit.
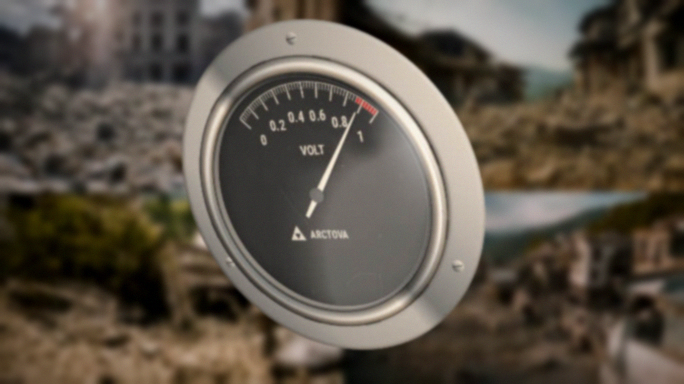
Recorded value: 0.9; V
